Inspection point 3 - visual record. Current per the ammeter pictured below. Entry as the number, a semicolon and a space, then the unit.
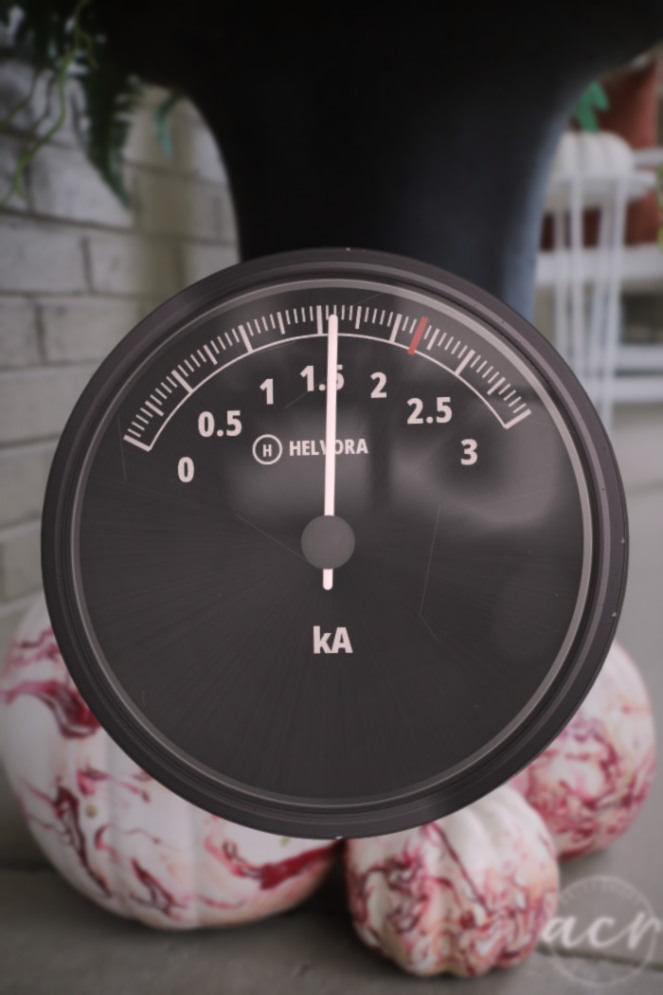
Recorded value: 1.6; kA
